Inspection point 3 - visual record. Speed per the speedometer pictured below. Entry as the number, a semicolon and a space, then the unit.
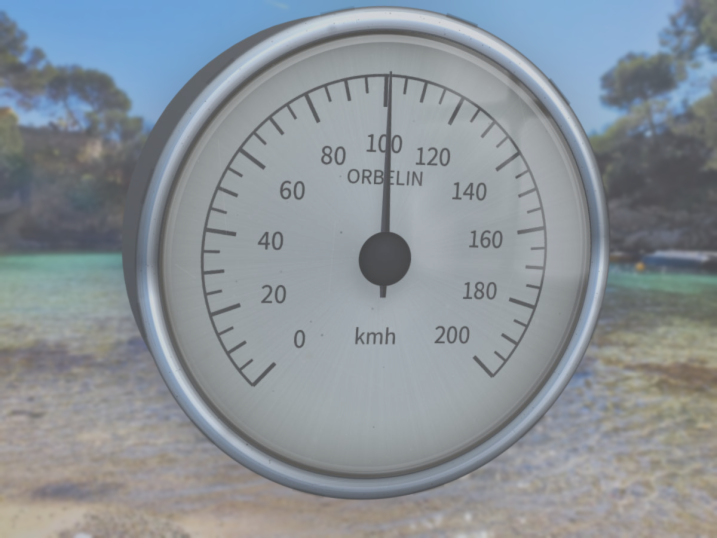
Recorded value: 100; km/h
